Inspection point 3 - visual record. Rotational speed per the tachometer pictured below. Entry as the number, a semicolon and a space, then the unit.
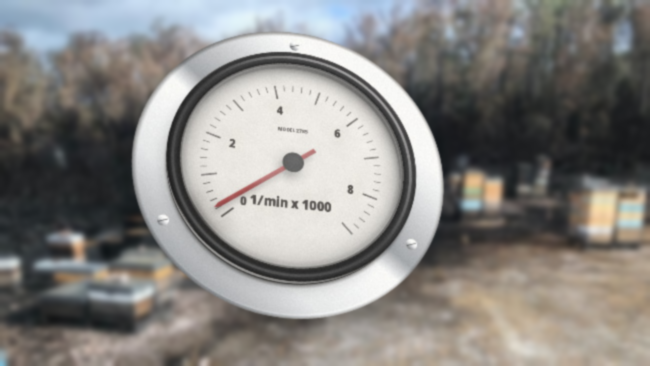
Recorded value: 200; rpm
